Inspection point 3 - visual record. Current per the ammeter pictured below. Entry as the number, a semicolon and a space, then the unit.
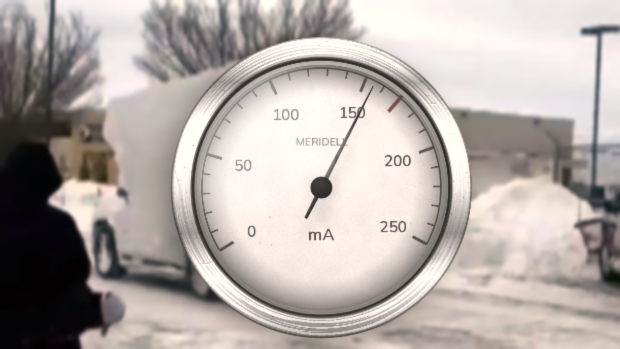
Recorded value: 155; mA
